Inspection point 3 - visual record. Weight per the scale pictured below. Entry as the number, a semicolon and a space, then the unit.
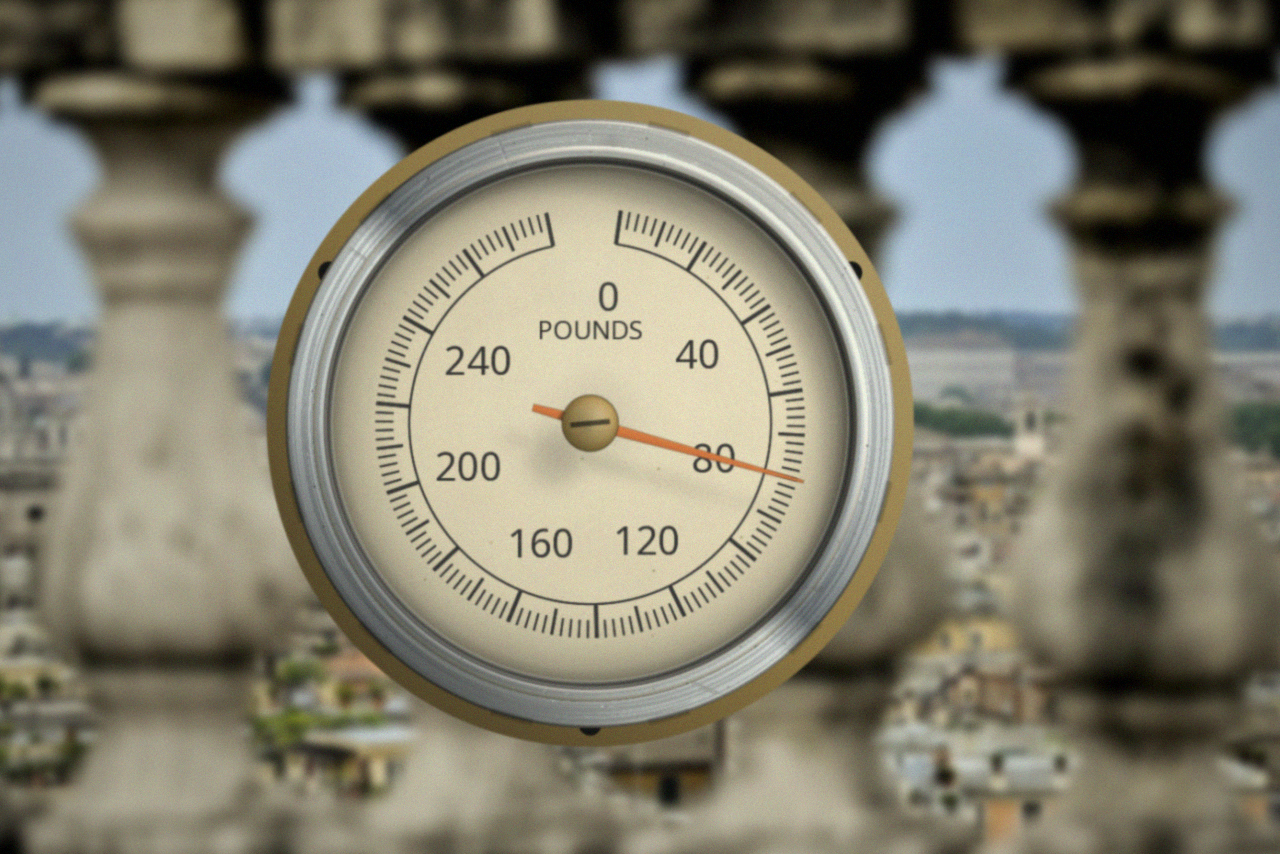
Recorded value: 80; lb
